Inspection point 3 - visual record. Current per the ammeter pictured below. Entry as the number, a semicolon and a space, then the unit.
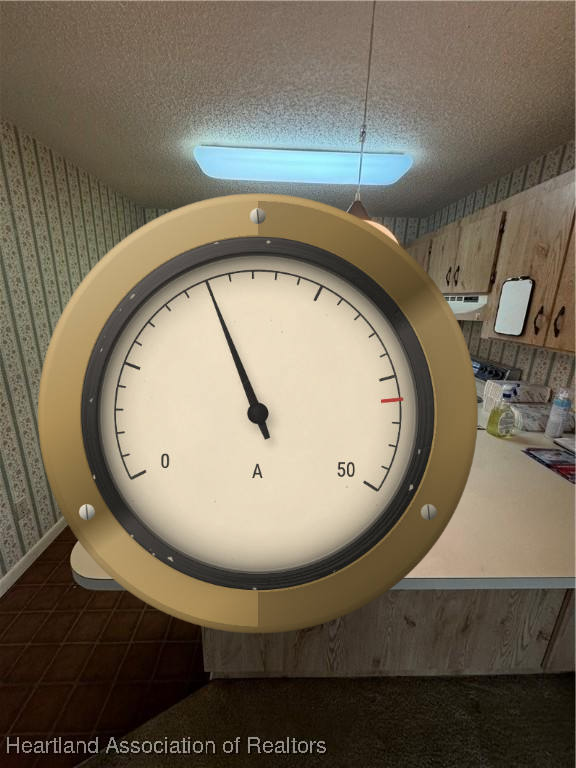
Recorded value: 20; A
